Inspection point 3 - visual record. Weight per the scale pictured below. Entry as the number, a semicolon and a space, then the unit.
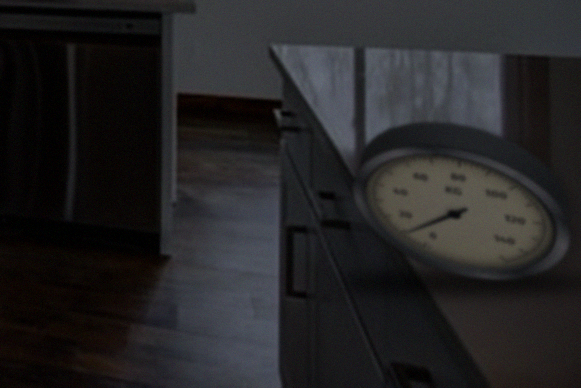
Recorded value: 10; kg
